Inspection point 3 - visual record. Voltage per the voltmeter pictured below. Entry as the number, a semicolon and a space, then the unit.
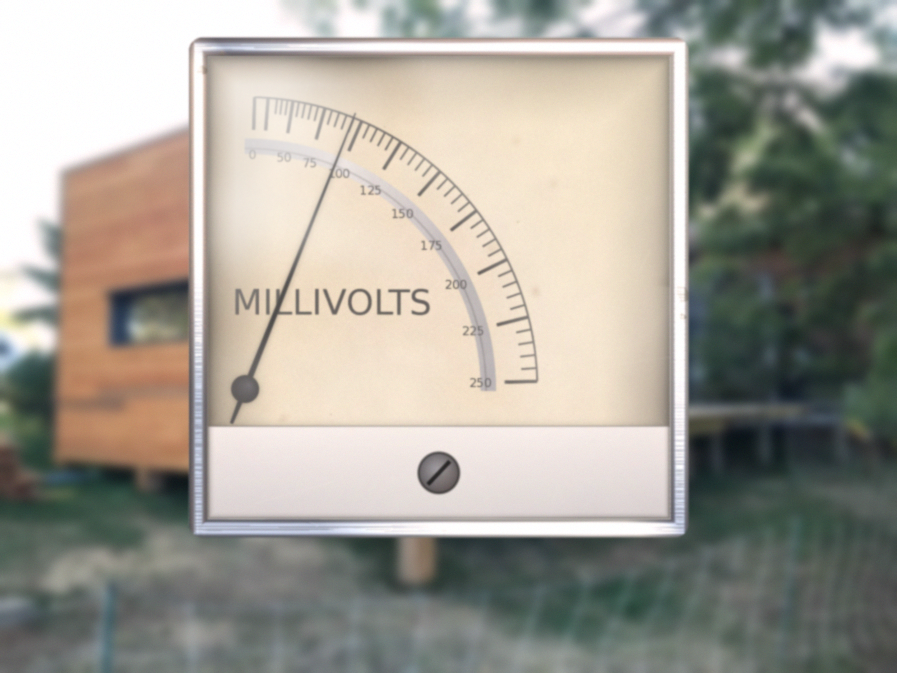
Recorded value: 95; mV
